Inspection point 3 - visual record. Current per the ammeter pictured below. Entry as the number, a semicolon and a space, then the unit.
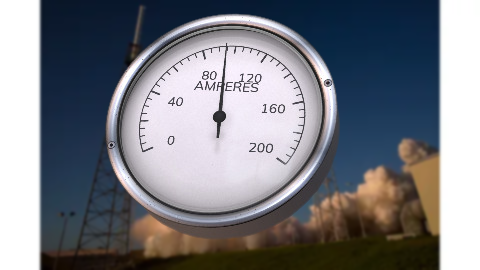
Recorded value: 95; A
